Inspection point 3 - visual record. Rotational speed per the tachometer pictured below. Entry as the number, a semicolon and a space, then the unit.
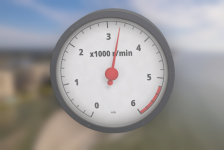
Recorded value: 3300; rpm
